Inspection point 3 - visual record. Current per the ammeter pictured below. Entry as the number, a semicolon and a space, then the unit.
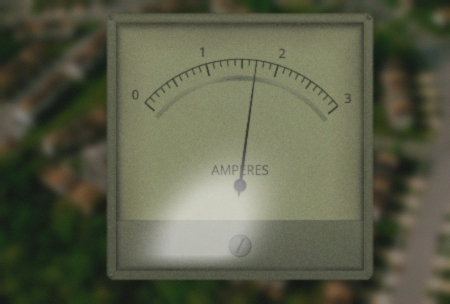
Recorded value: 1.7; A
